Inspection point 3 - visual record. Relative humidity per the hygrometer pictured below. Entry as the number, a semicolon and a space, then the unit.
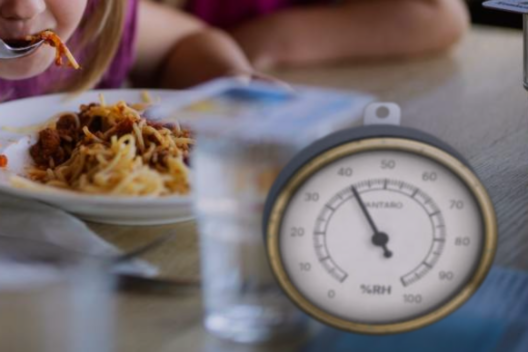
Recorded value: 40; %
